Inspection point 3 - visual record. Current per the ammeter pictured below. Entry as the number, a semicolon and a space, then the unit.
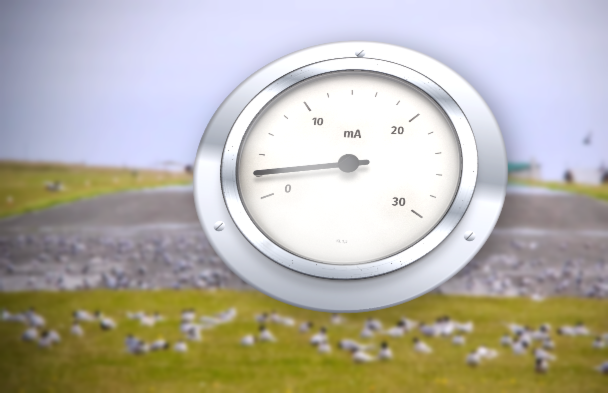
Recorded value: 2; mA
